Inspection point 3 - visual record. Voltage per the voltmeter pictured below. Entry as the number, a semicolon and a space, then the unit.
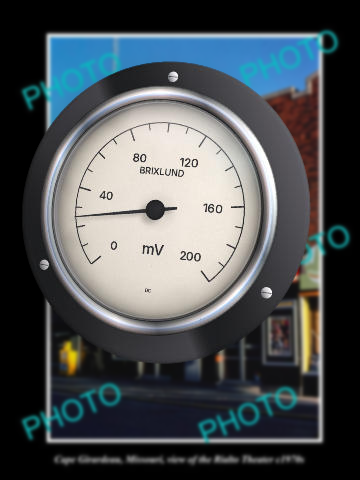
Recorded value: 25; mV
